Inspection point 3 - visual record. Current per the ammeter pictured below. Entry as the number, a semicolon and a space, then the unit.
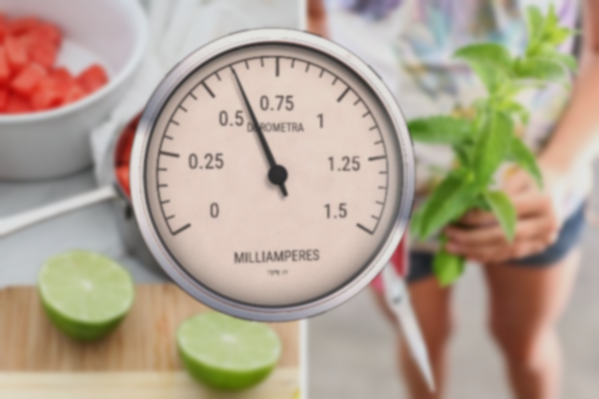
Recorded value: 0.6; mA
